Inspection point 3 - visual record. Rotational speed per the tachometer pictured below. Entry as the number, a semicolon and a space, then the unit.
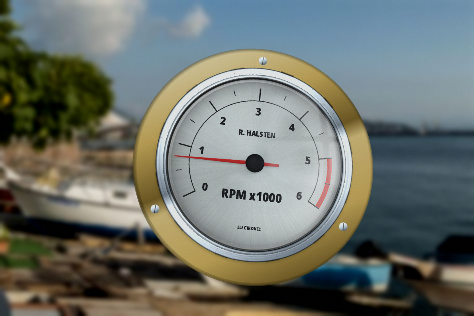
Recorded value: 750; rpm
